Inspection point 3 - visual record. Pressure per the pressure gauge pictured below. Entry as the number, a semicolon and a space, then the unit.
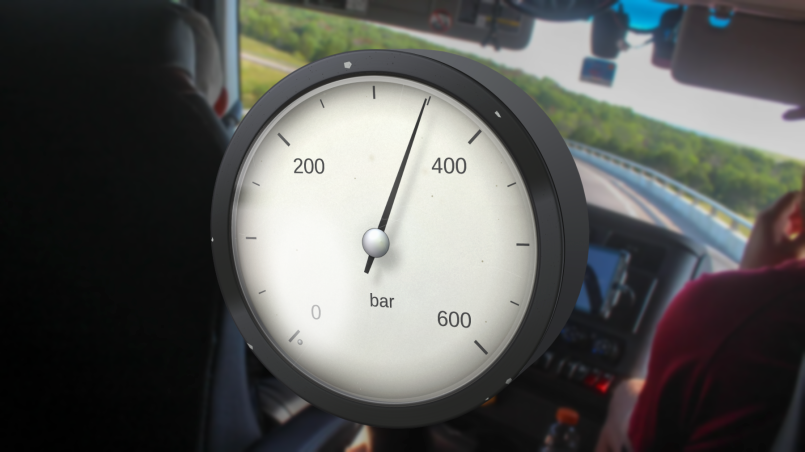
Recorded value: 350; bar
